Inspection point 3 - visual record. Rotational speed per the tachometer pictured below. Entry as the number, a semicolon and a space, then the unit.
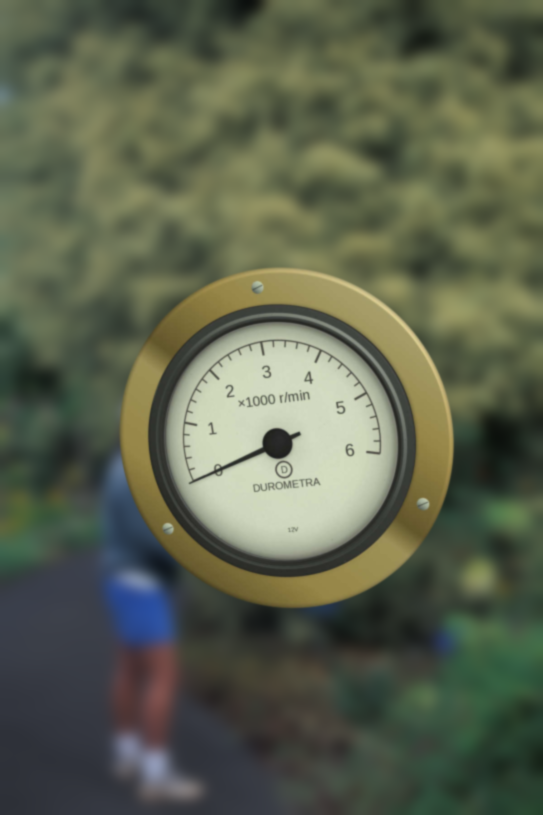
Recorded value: 0; rpm
